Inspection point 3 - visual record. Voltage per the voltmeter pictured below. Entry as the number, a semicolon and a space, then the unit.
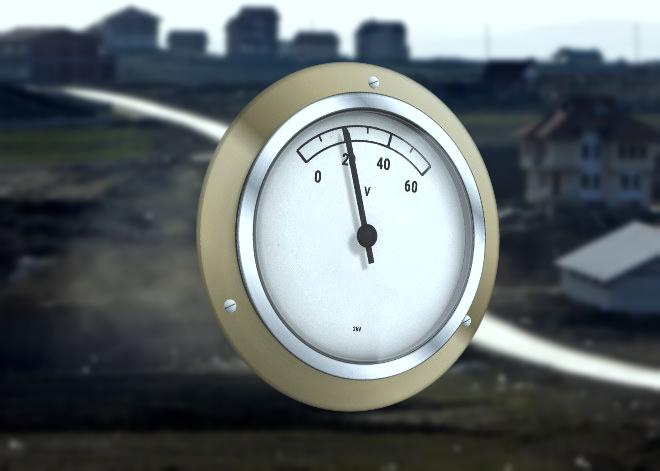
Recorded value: 20; V
